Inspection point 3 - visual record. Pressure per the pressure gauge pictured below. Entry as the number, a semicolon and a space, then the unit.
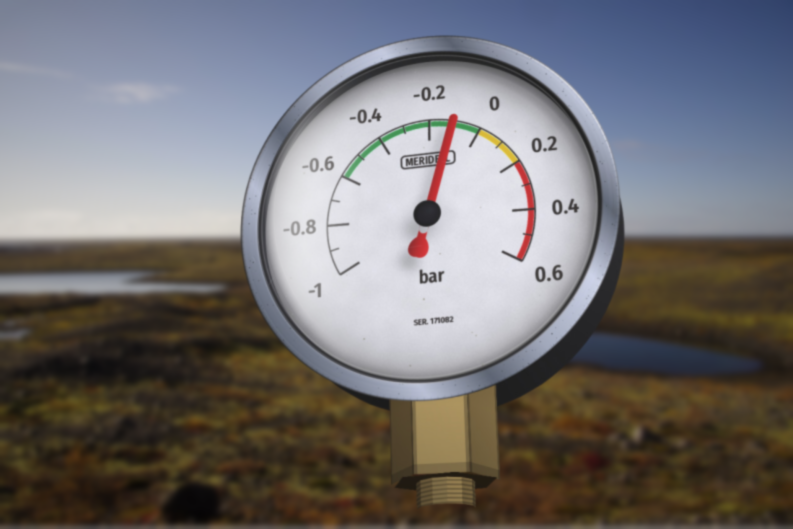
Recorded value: -0.1; bar
